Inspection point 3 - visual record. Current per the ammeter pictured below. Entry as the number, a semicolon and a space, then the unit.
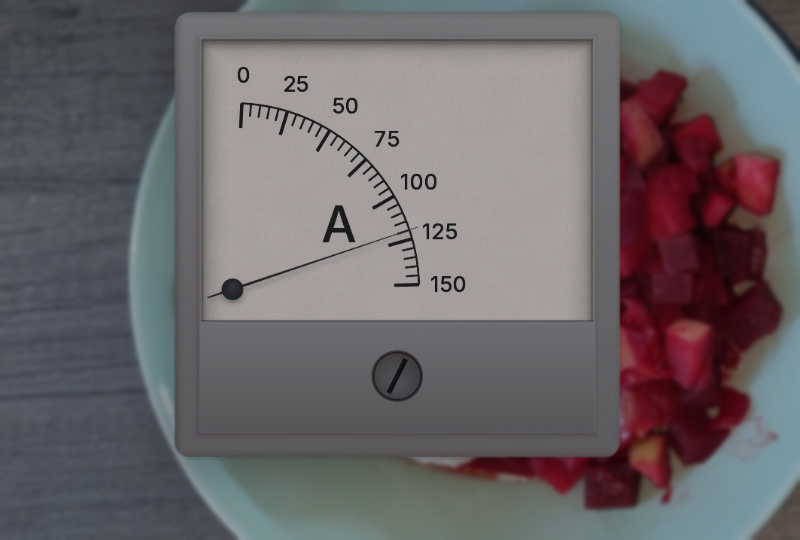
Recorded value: 120; A
